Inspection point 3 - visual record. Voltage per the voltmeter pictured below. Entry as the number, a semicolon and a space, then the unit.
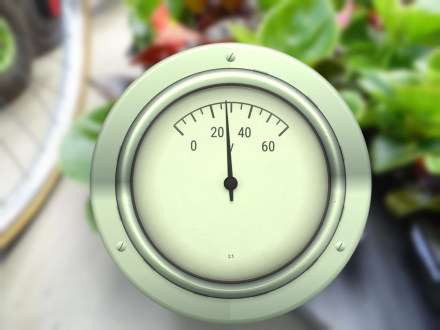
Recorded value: 27.5; V
